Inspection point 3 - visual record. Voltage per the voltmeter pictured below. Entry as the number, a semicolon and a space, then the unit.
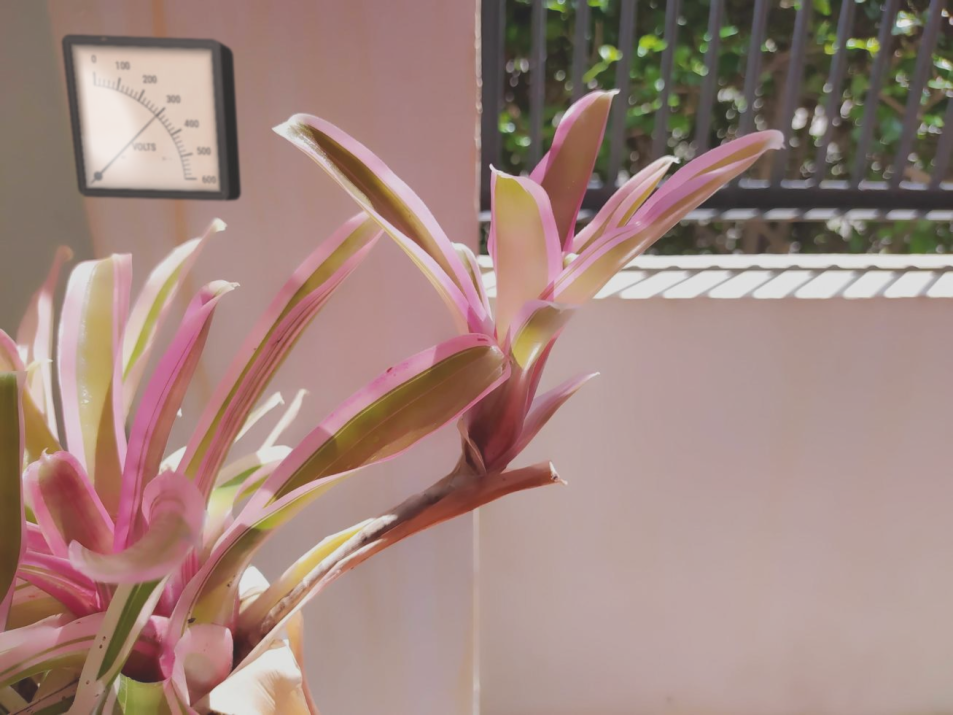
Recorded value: 300; V
